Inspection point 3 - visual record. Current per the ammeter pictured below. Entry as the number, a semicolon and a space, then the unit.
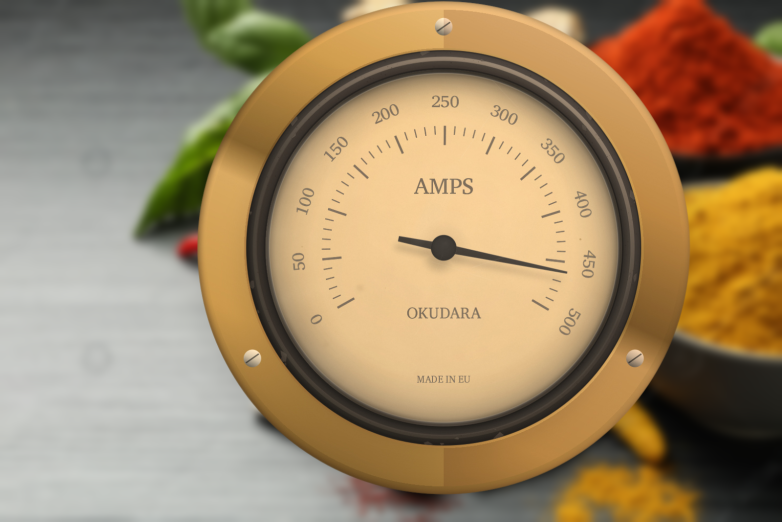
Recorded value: 460; A
